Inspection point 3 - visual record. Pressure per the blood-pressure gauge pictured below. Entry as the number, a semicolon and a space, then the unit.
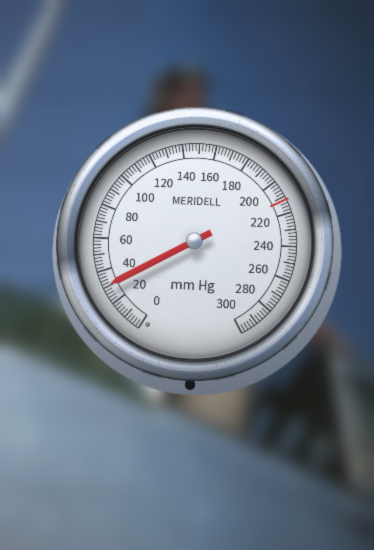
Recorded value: 30; mmHg
